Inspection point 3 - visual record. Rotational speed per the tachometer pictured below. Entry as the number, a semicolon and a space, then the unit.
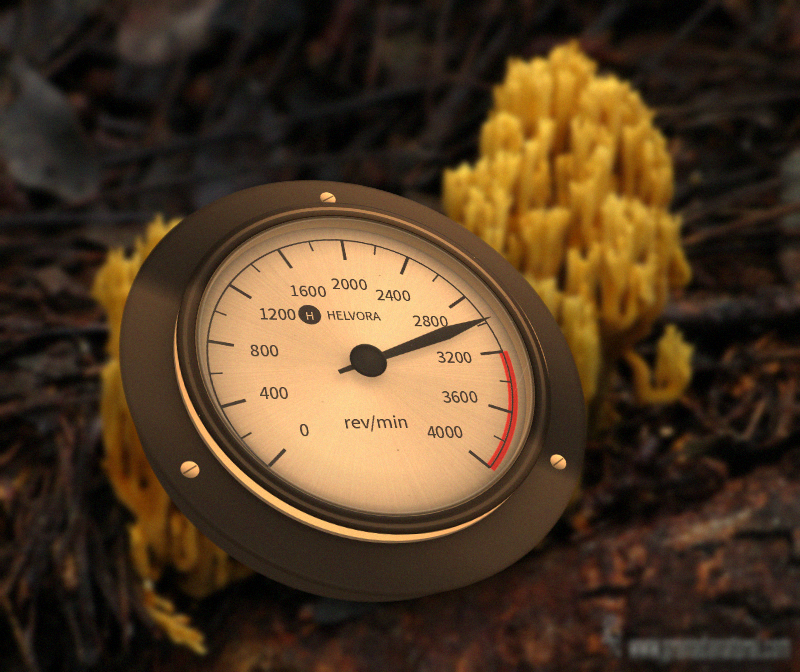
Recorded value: 3000; rpm
